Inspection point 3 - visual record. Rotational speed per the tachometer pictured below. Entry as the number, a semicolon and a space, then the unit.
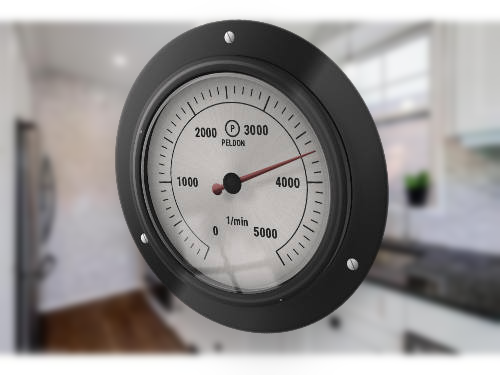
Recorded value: 3700; rpm
